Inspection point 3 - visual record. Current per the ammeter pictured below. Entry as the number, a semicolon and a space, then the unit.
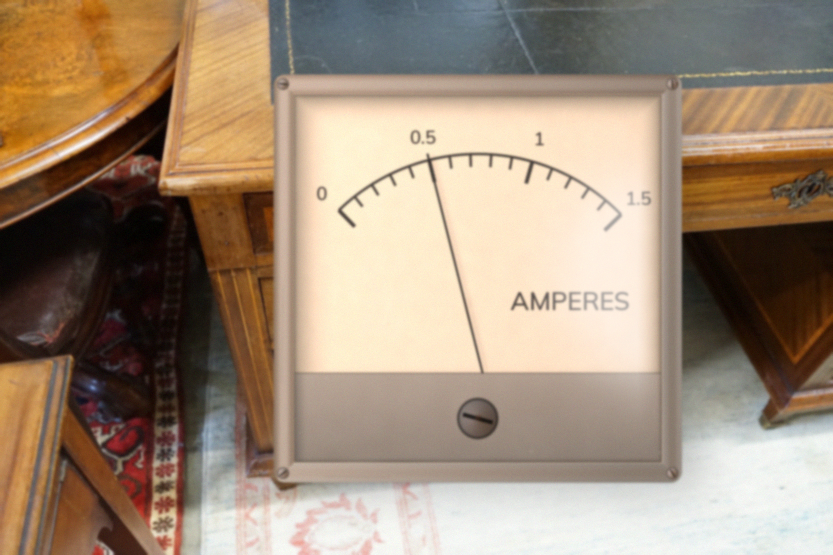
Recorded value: 0.5; A
